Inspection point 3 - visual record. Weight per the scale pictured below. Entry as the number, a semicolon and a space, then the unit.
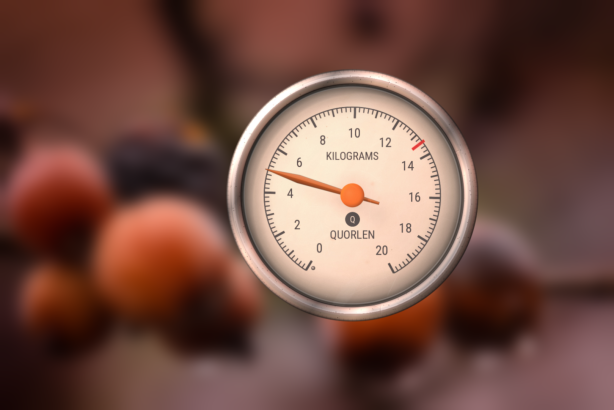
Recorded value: 5; kg
